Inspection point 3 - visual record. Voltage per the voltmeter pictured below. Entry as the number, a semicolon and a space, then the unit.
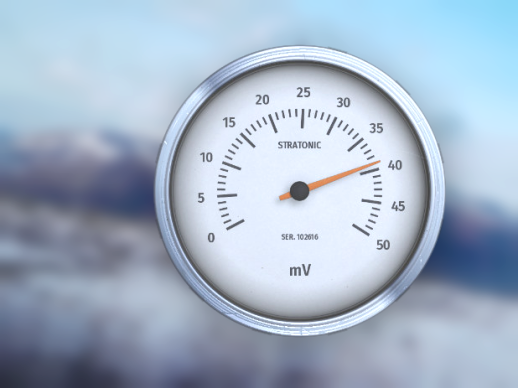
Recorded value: 39; mV
